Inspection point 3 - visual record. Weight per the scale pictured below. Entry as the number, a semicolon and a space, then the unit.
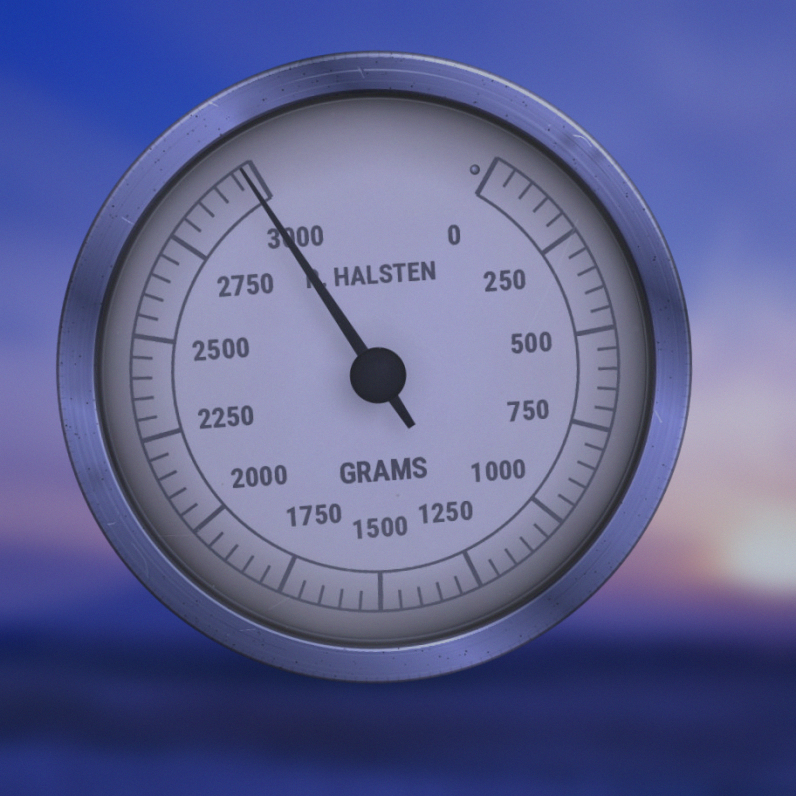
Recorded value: 2975; g
